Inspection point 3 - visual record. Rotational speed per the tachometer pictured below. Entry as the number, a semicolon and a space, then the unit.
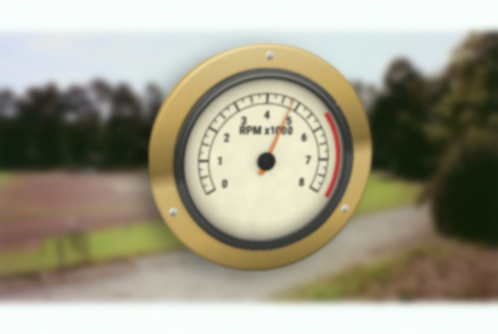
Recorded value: 4750; rpm
